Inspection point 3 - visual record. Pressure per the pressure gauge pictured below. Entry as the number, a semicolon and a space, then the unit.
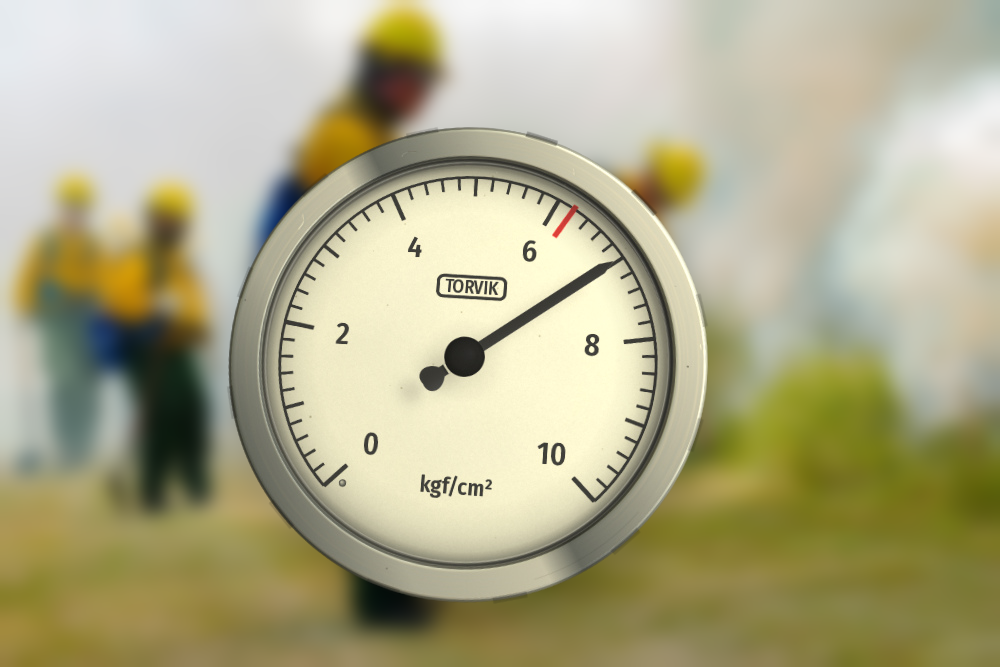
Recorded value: 7; kg/cm²
